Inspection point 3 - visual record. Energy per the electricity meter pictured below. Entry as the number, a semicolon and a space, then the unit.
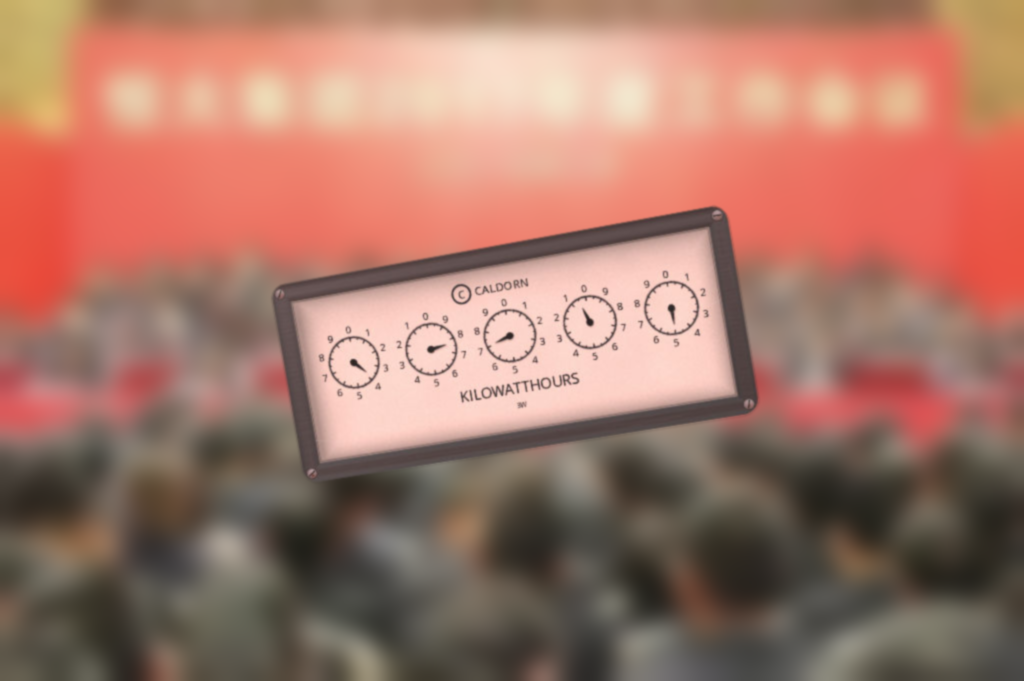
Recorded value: 37705; kWh
